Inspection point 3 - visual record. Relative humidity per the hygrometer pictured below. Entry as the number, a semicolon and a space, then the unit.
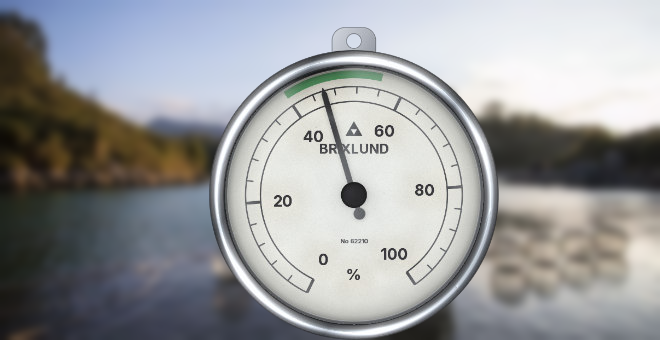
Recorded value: 46; %
